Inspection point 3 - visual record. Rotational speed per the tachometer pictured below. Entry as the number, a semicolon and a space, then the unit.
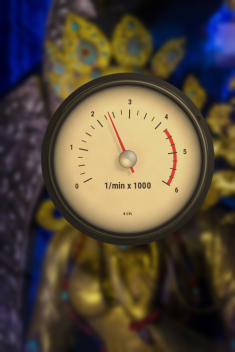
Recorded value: 2375; rpm
